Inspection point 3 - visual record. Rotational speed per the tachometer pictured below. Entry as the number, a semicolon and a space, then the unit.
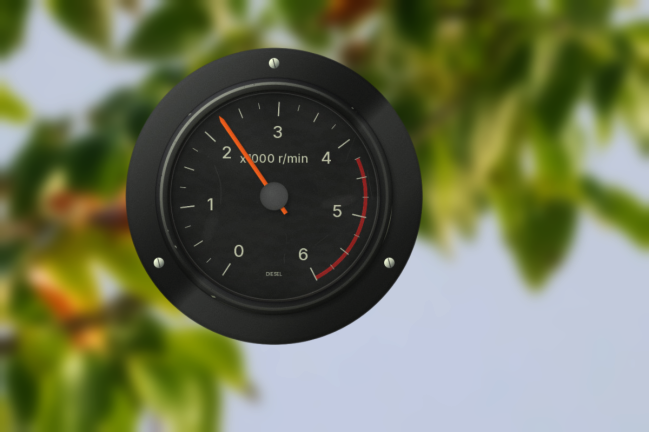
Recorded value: 2250; rpm
